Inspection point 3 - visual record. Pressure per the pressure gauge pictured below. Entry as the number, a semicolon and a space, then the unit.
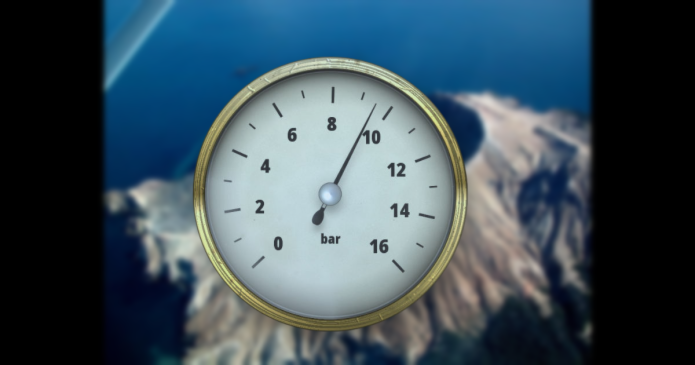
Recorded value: 9.5; bar
